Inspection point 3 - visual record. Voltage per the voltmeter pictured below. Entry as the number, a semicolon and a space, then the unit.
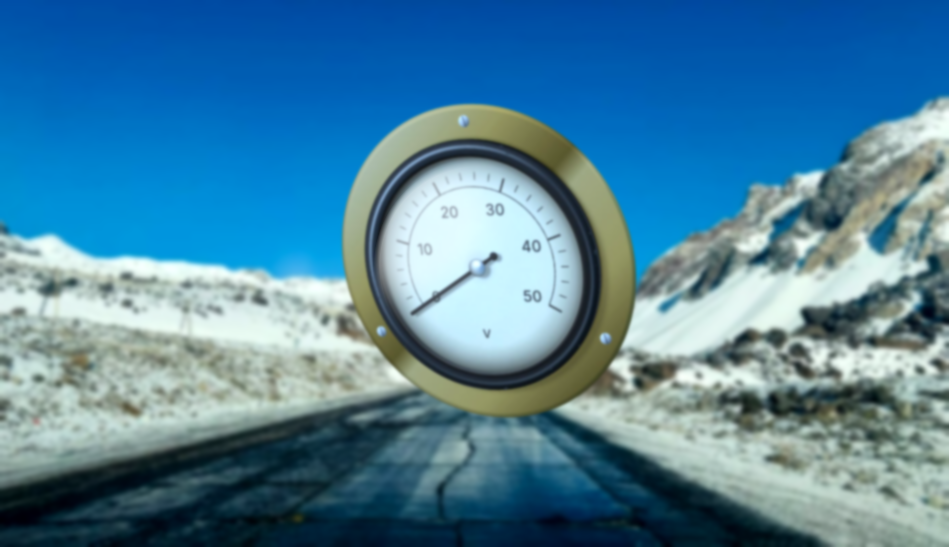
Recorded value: 0; V
